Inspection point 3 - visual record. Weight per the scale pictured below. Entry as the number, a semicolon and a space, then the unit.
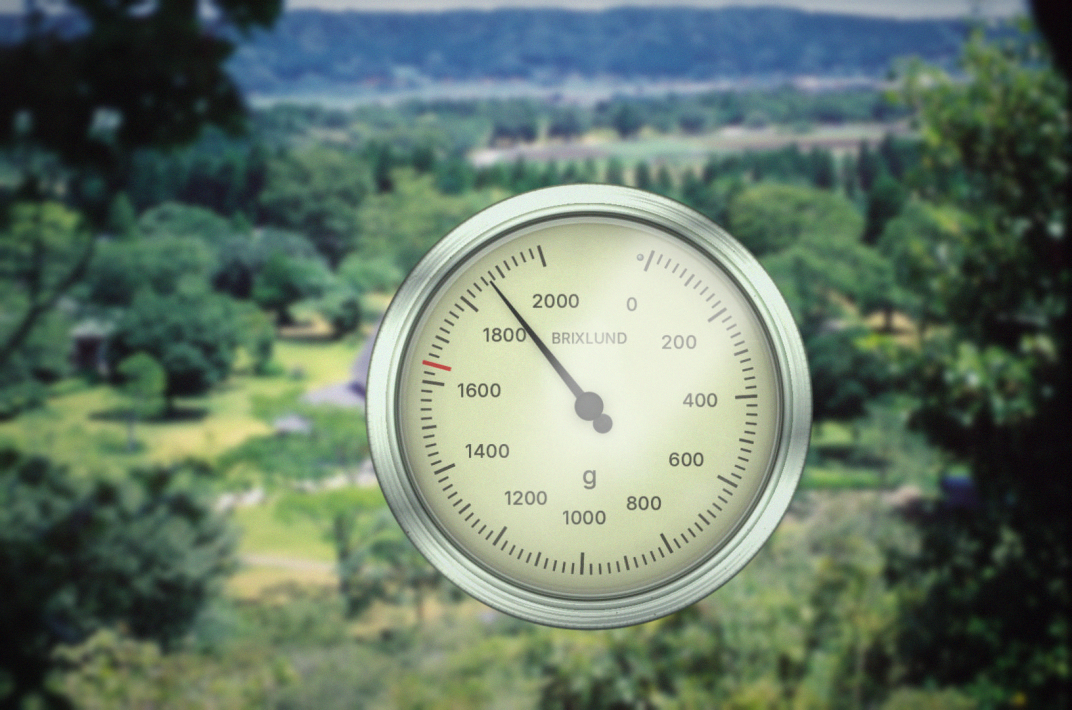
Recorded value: 1870; g
